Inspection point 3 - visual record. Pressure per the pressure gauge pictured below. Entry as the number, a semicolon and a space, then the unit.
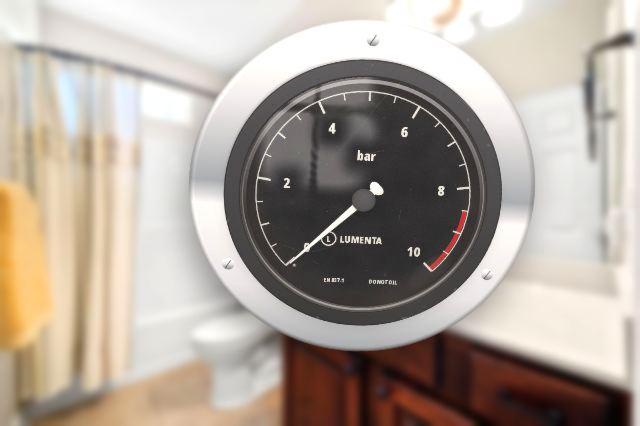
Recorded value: 0; bar
